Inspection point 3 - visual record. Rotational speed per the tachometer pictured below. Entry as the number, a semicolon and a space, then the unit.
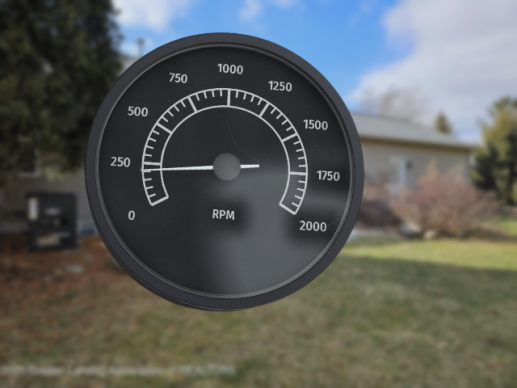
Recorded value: 200; rpm
